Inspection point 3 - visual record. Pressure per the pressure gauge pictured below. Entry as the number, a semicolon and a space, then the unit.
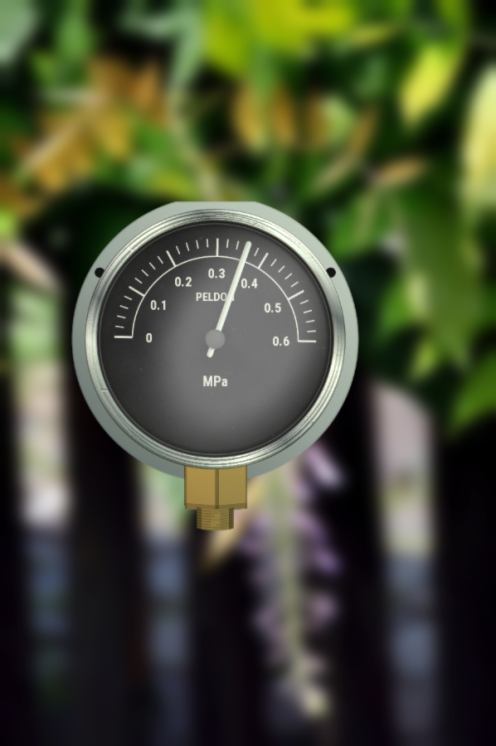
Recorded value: 0.36; MPa
